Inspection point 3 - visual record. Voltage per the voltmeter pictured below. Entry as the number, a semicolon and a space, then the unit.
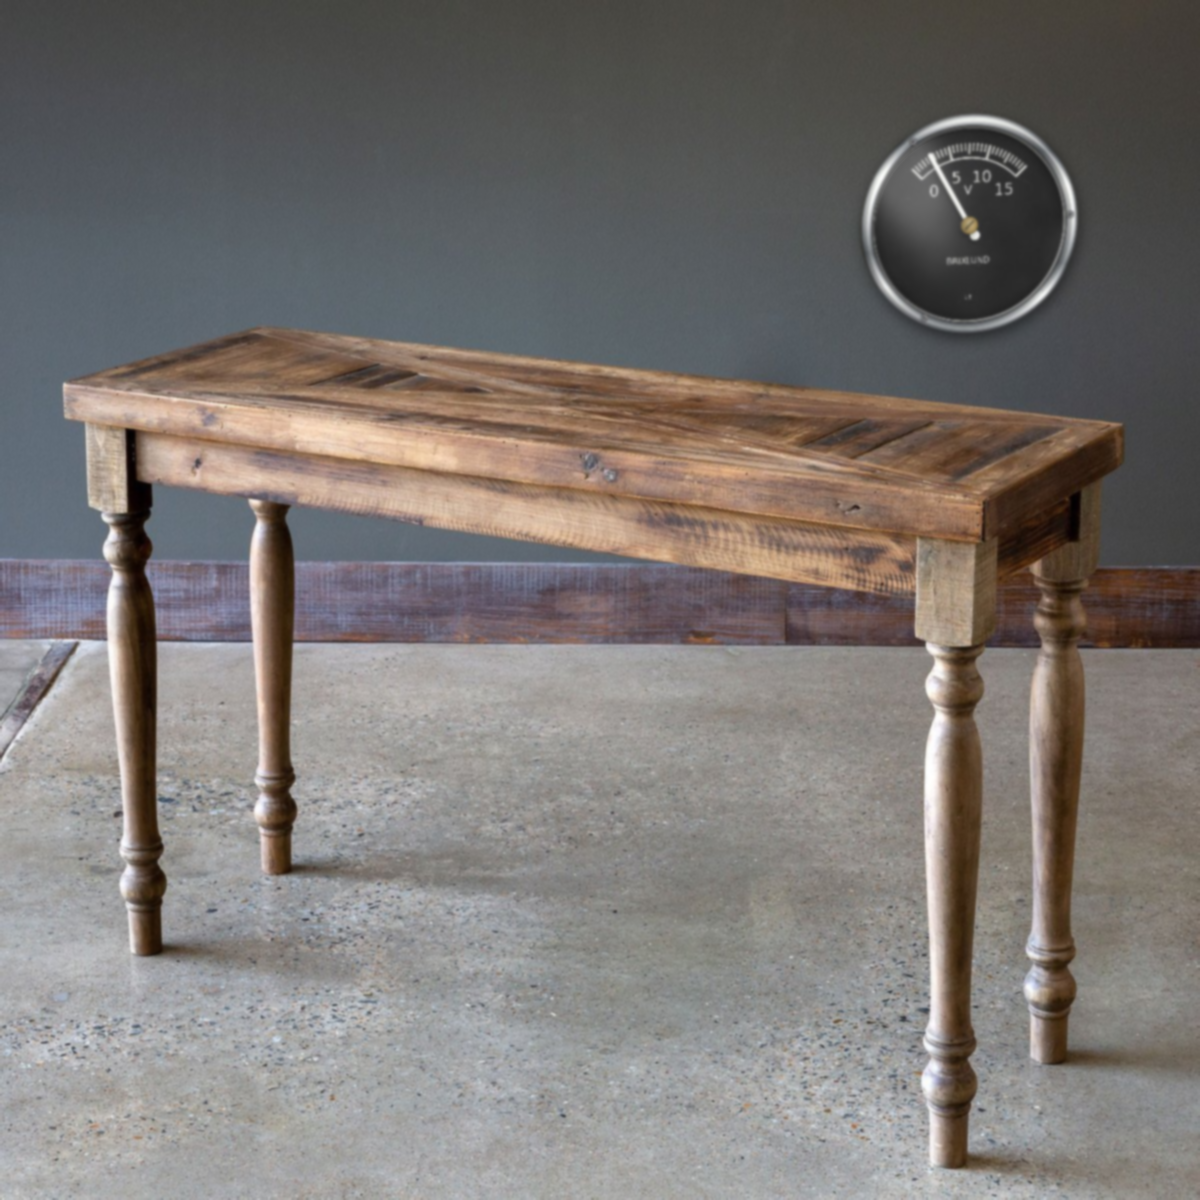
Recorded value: 2.5; V
